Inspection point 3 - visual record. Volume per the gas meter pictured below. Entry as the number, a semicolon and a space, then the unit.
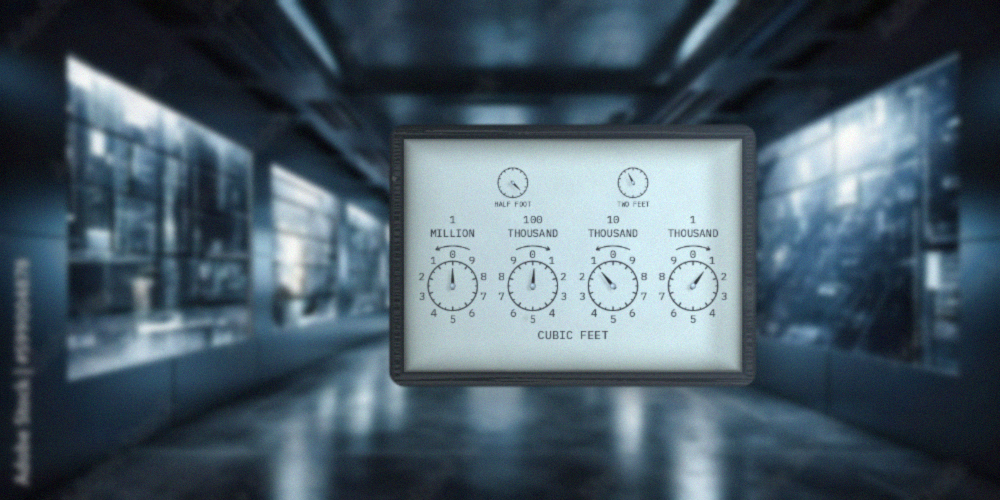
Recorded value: 1100; ft³
